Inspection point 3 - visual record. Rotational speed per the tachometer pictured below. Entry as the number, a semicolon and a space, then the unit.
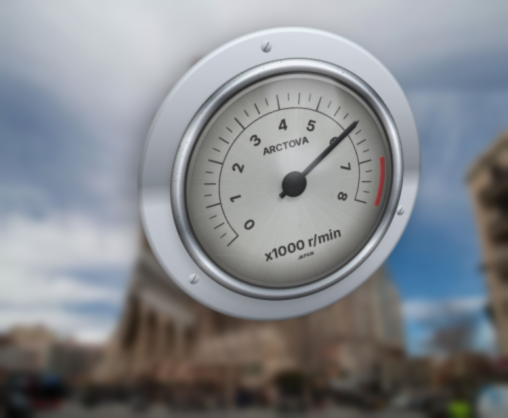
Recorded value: 6000; rpm
